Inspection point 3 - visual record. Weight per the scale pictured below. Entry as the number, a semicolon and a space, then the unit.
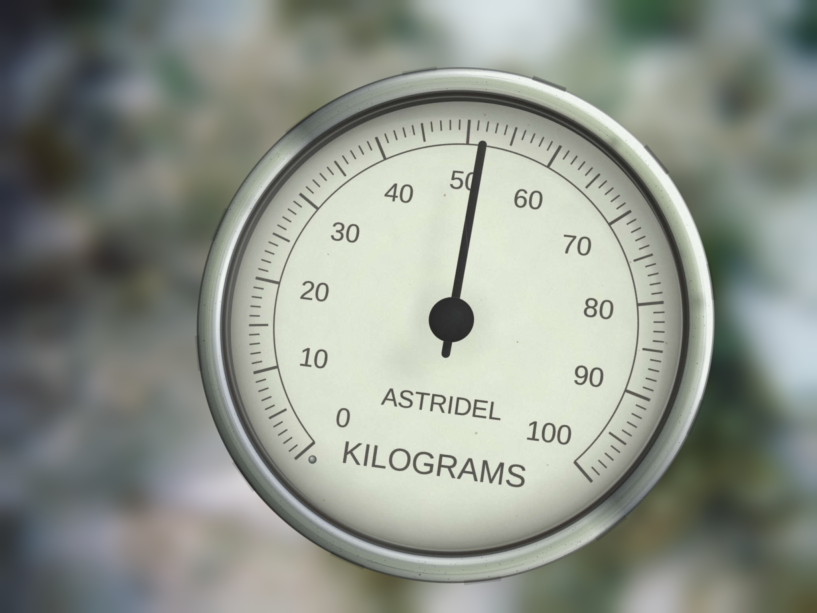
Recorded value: 52; kg
